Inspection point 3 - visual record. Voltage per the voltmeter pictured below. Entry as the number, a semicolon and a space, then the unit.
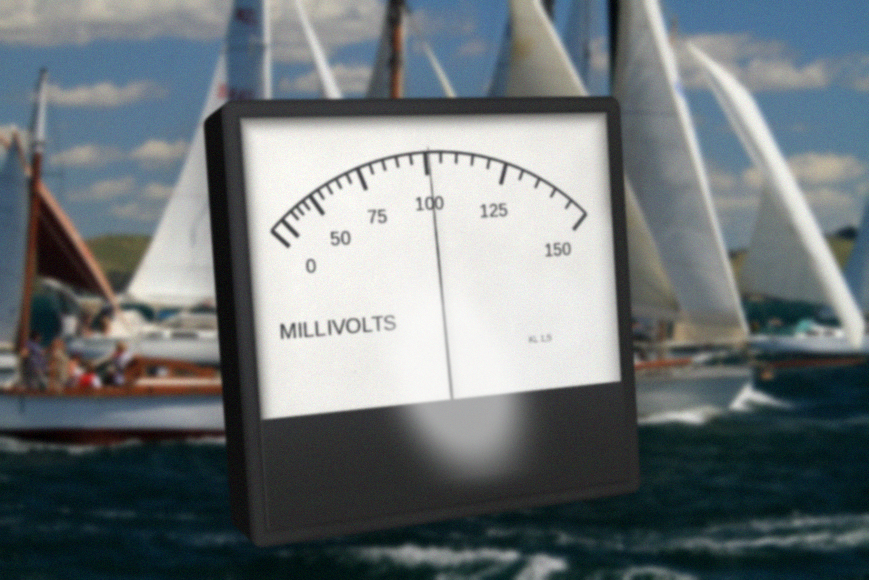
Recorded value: 100; mV
